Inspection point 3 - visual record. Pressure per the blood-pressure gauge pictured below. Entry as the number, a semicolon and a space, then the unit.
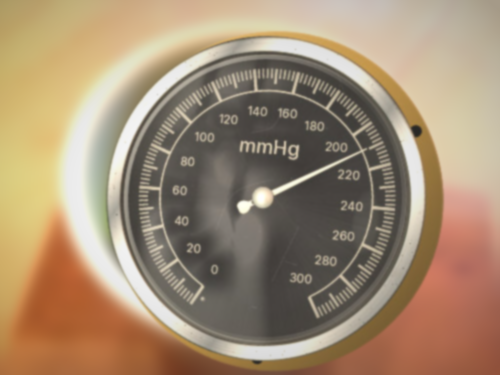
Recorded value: 210; mmHg
